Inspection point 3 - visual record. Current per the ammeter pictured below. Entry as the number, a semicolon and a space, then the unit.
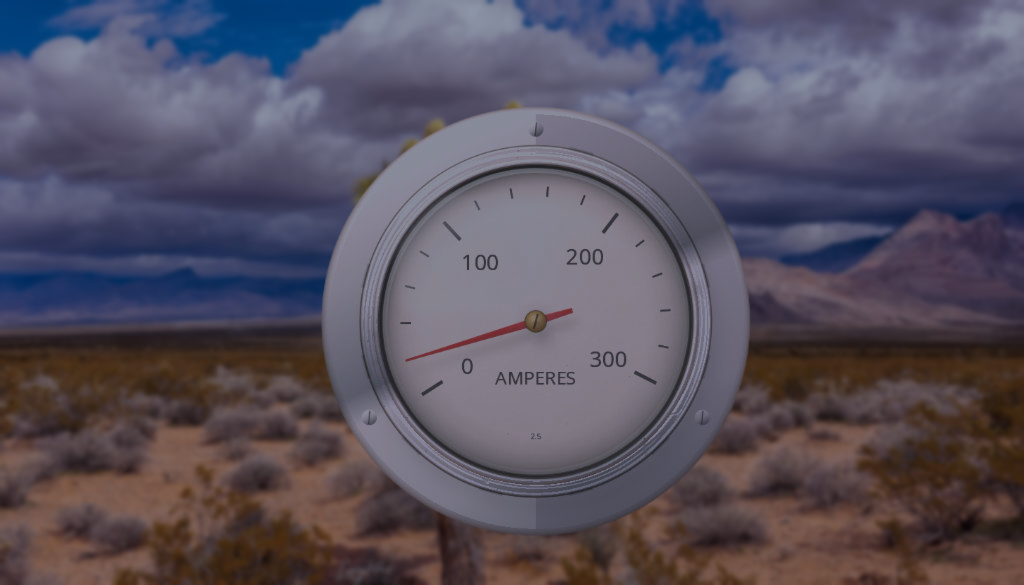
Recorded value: 20; A
